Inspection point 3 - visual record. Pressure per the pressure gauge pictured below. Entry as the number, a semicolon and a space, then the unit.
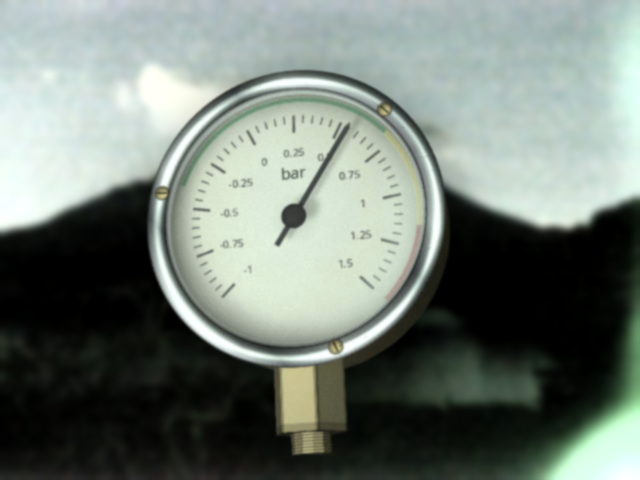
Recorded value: 0.55; bar
